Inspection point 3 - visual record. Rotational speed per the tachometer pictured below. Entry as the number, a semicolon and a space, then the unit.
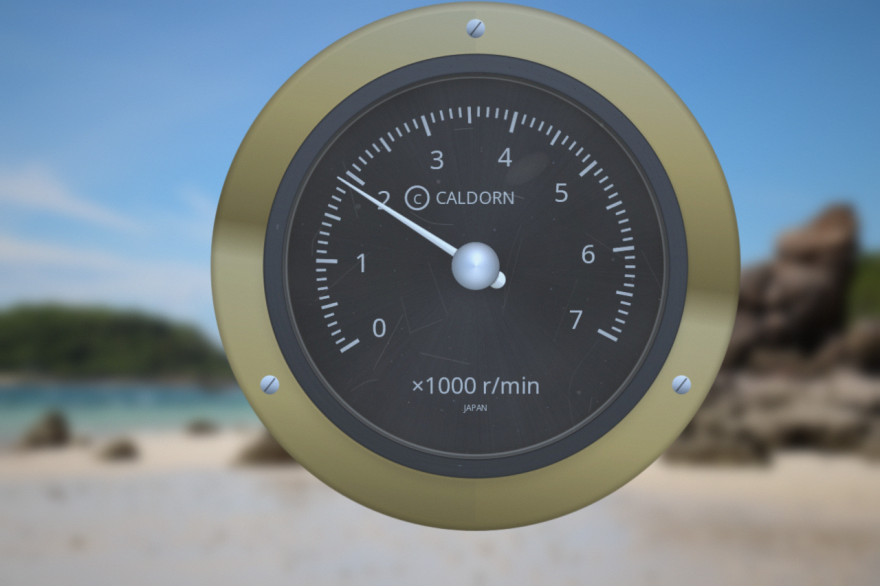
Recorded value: 1900; rpm
